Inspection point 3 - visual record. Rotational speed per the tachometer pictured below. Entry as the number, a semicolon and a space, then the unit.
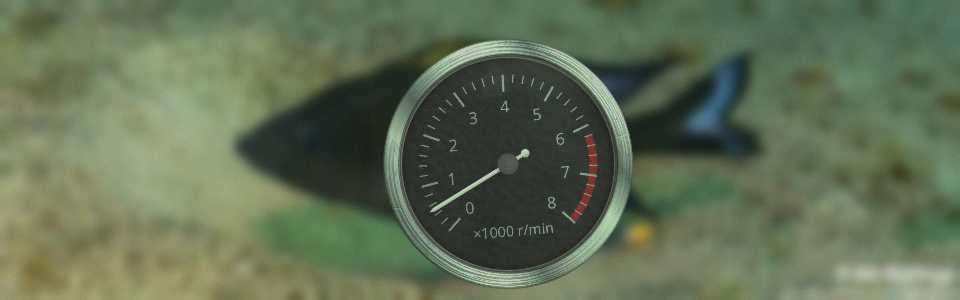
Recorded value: 500; rpm
